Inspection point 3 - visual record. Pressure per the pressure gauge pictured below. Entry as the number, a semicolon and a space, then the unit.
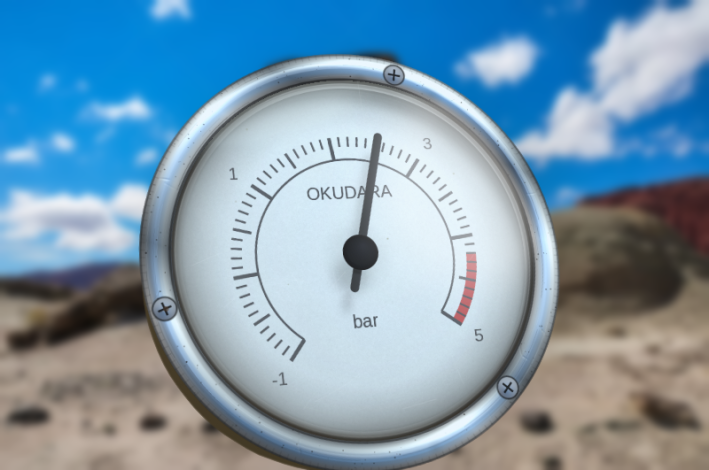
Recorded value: 2.5; bar
